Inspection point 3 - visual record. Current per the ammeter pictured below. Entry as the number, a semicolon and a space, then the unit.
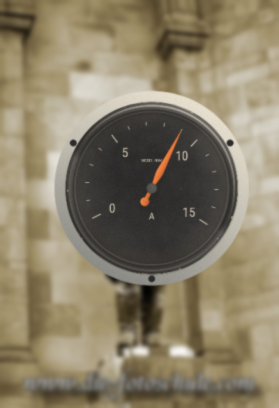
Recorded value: 9; A
